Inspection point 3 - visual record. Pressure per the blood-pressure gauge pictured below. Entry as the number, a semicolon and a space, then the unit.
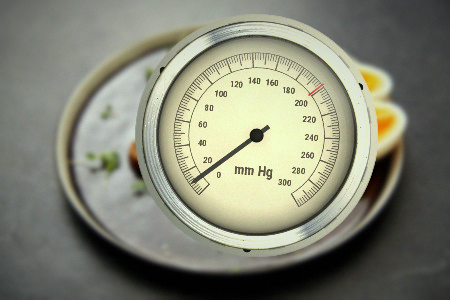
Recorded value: 10; mmHg
